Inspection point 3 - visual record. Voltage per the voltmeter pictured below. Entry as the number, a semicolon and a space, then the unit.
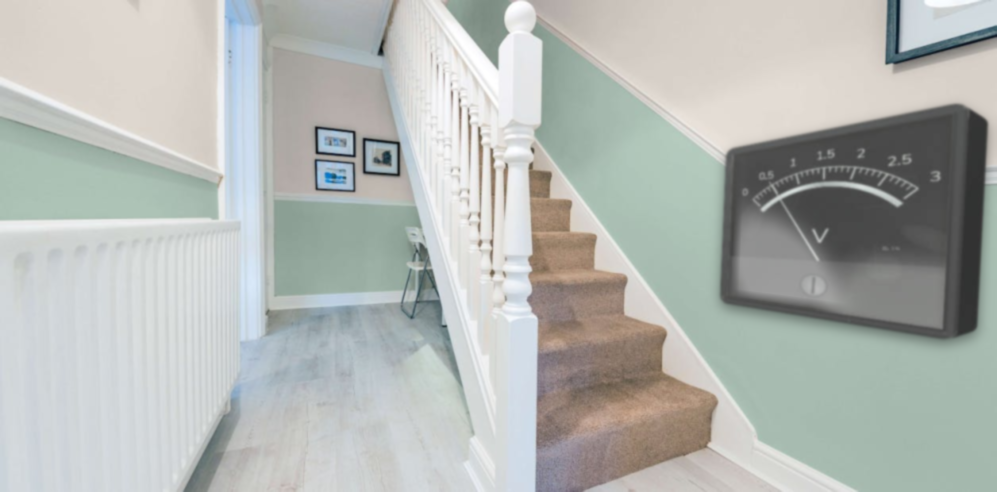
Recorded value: 0.5; V
